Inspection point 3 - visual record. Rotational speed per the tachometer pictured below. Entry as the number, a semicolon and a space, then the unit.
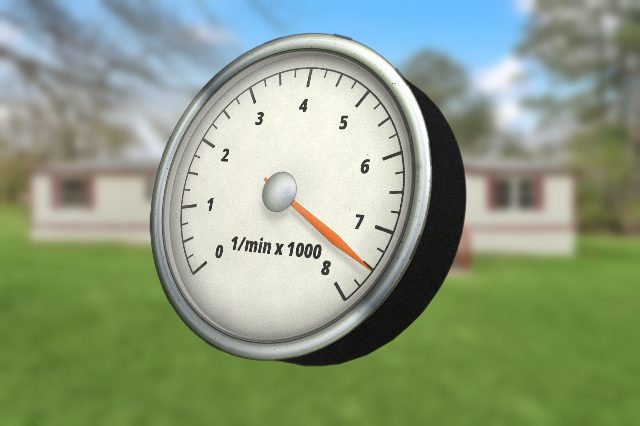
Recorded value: 7500; rpm
